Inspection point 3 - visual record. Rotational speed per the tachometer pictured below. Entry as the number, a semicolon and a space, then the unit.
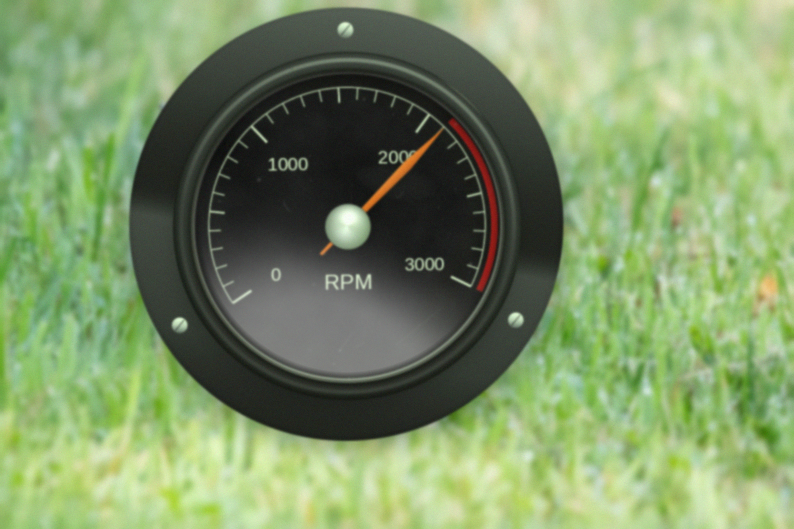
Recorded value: 2100; rpm
